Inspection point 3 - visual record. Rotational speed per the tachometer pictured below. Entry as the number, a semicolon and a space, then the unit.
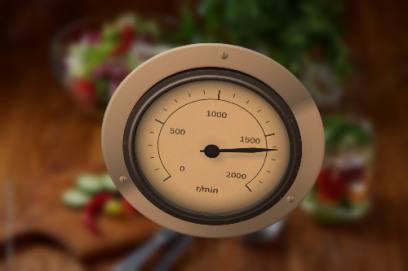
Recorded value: 1600; rpm
